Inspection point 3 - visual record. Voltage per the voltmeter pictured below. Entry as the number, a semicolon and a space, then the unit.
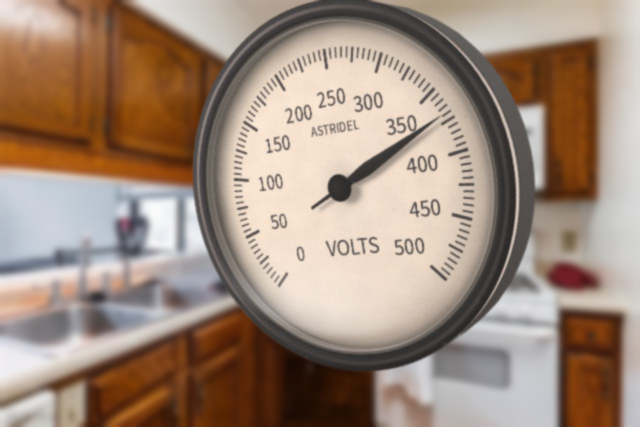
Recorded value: 370; V
